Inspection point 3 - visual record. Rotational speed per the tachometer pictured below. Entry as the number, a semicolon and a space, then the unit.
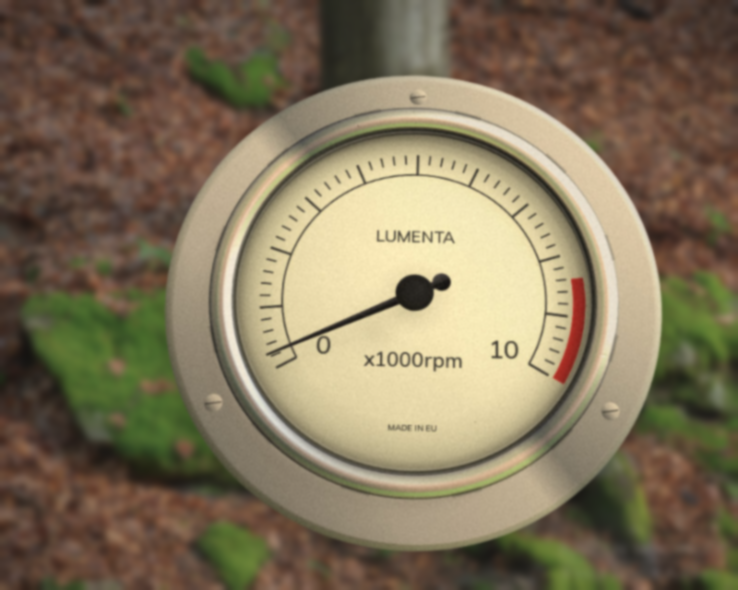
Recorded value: 200; rpm
